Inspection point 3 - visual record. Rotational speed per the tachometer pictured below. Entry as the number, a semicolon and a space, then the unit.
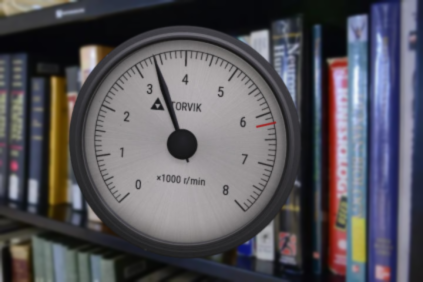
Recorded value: 3400; rpm
